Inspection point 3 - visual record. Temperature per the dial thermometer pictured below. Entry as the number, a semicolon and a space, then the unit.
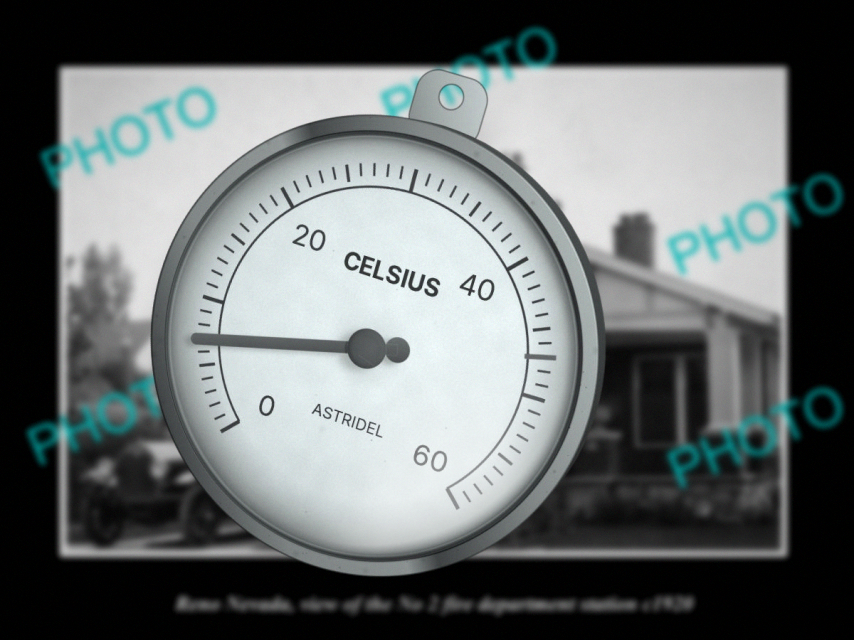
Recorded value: 7; °C
